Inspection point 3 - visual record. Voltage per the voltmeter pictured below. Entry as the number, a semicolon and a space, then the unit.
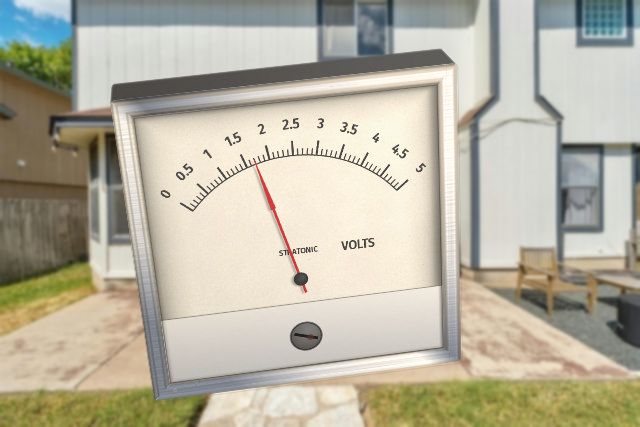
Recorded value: 1.7; V
